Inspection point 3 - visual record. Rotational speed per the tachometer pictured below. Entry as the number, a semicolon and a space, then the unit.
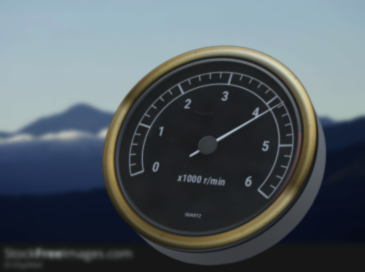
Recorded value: 4200; rpm
